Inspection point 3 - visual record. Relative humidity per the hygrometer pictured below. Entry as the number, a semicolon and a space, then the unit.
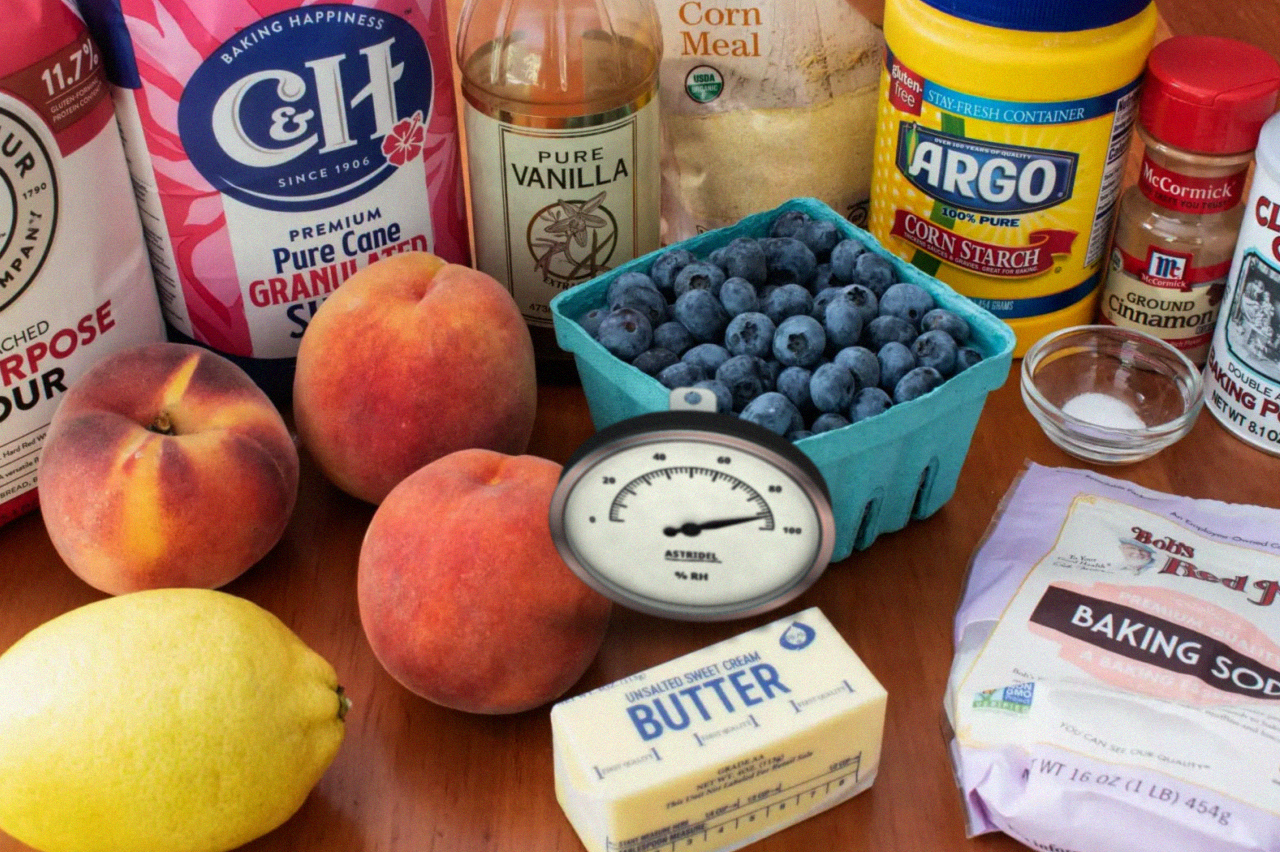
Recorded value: 90; %
